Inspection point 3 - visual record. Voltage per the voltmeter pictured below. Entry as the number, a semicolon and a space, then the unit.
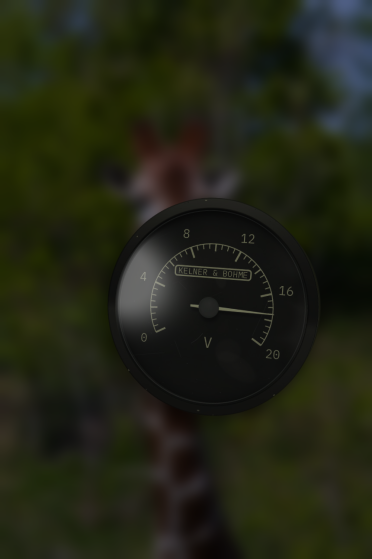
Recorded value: 17.5; V
